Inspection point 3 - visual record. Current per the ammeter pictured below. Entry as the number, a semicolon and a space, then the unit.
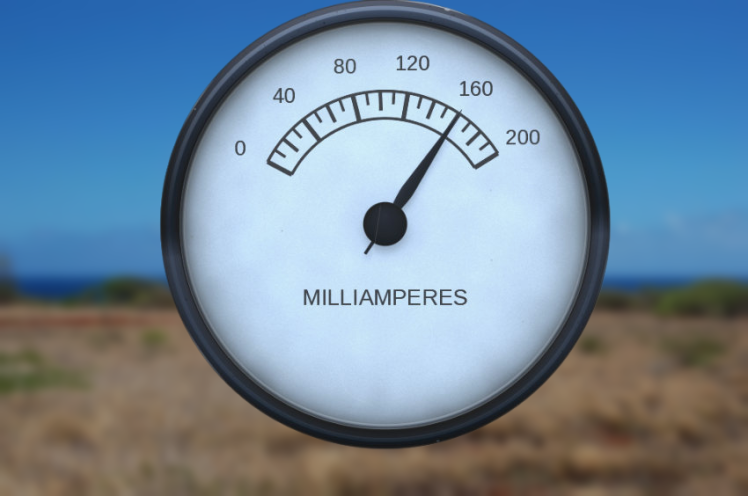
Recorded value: 160; mA
